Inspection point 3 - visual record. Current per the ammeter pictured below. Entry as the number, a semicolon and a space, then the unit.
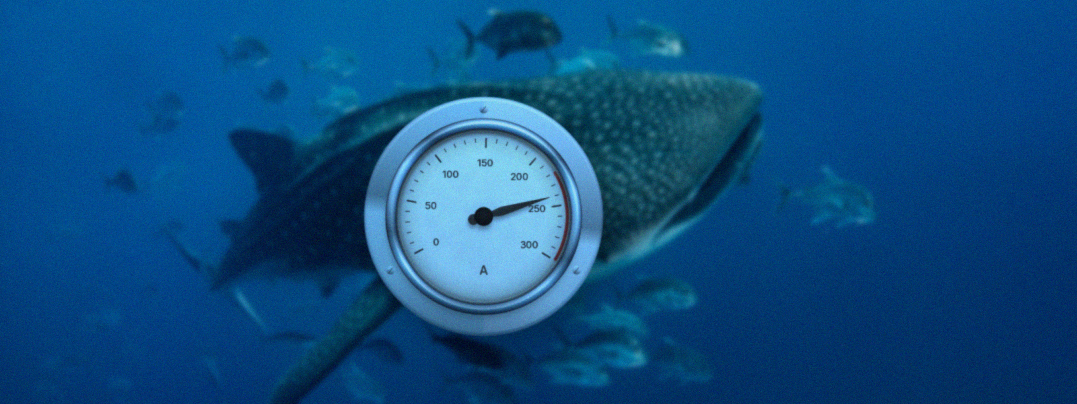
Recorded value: 240; A
